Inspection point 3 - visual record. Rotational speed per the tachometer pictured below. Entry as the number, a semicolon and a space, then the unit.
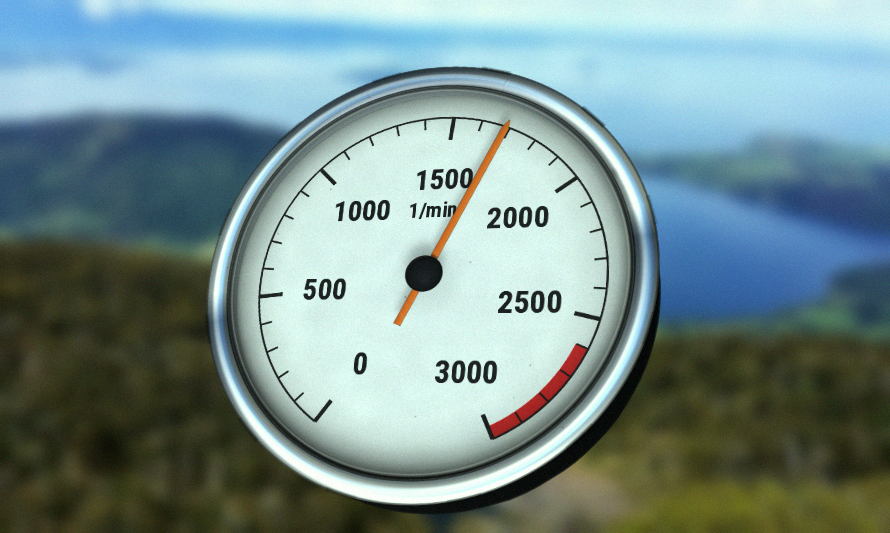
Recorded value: 1700; rpm
